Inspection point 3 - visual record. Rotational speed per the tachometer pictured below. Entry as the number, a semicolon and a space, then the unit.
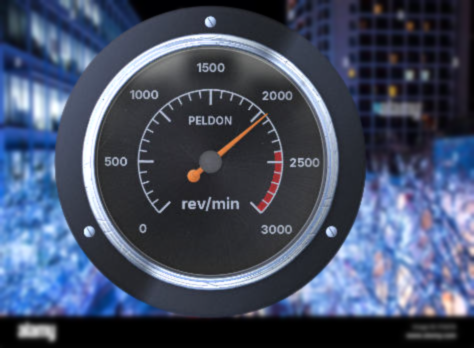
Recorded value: 2050; rpm
